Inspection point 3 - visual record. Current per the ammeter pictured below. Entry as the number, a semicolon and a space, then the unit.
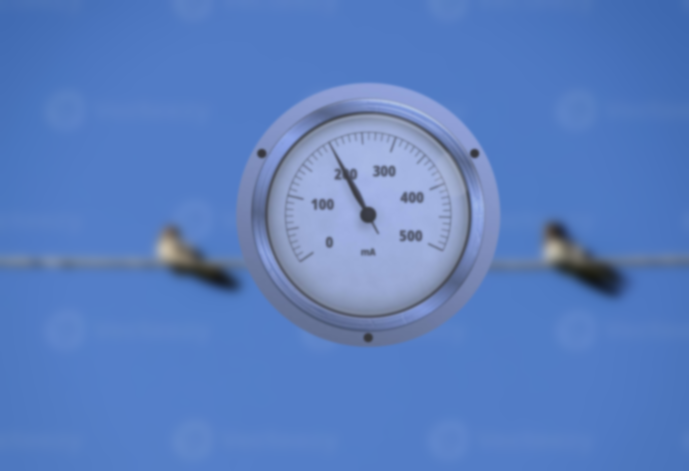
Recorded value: 200; mA
